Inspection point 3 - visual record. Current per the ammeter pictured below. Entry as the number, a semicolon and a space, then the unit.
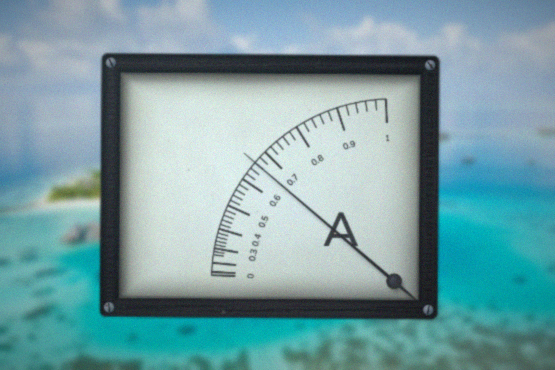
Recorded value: 0.66; A
